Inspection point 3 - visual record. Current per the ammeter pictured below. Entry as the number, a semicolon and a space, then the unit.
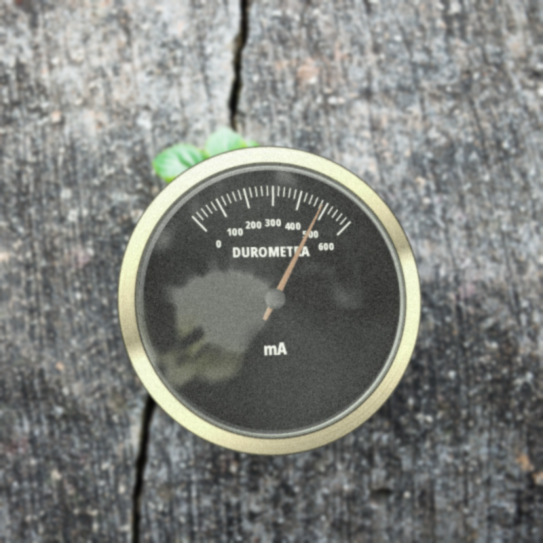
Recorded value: 480; mA
